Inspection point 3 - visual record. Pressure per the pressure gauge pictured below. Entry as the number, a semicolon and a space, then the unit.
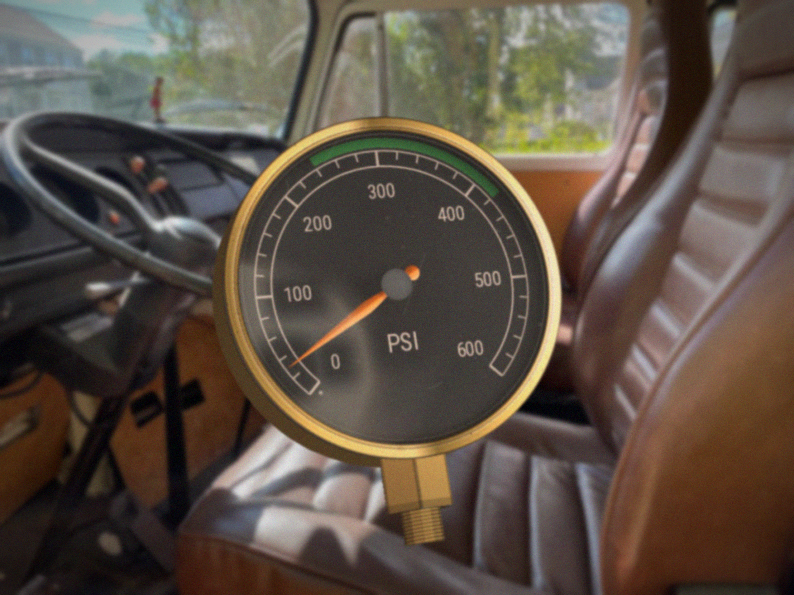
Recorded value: 30; psi
